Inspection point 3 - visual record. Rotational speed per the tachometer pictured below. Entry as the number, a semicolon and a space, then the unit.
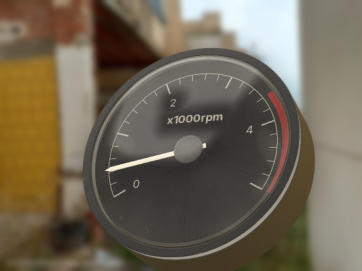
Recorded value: 400; rpm
